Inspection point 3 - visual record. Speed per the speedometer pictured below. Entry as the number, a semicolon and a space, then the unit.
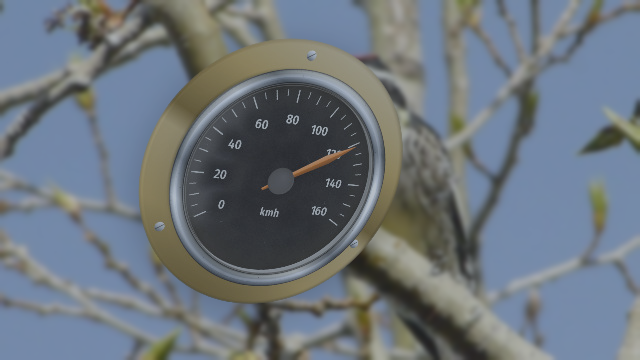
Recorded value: 120; km/h
